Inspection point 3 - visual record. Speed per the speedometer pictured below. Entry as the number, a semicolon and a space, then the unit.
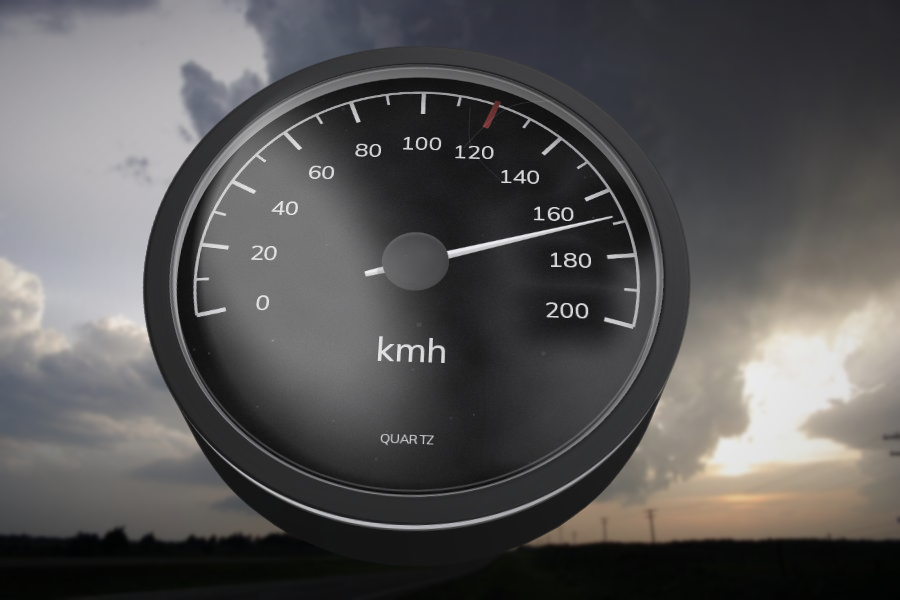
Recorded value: 170; km/h
